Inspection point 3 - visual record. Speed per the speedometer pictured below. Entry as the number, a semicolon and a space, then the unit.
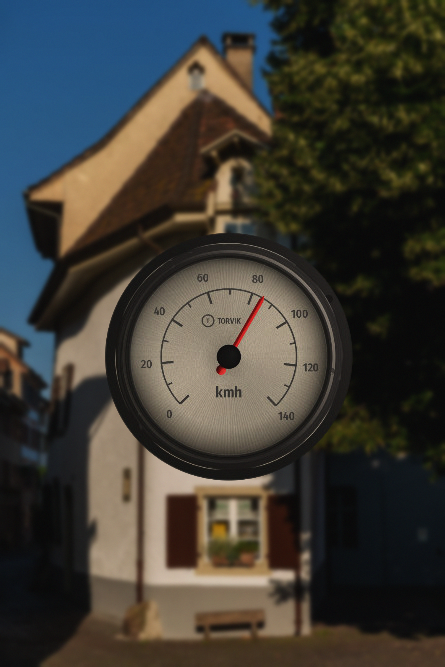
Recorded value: 85; km/h
